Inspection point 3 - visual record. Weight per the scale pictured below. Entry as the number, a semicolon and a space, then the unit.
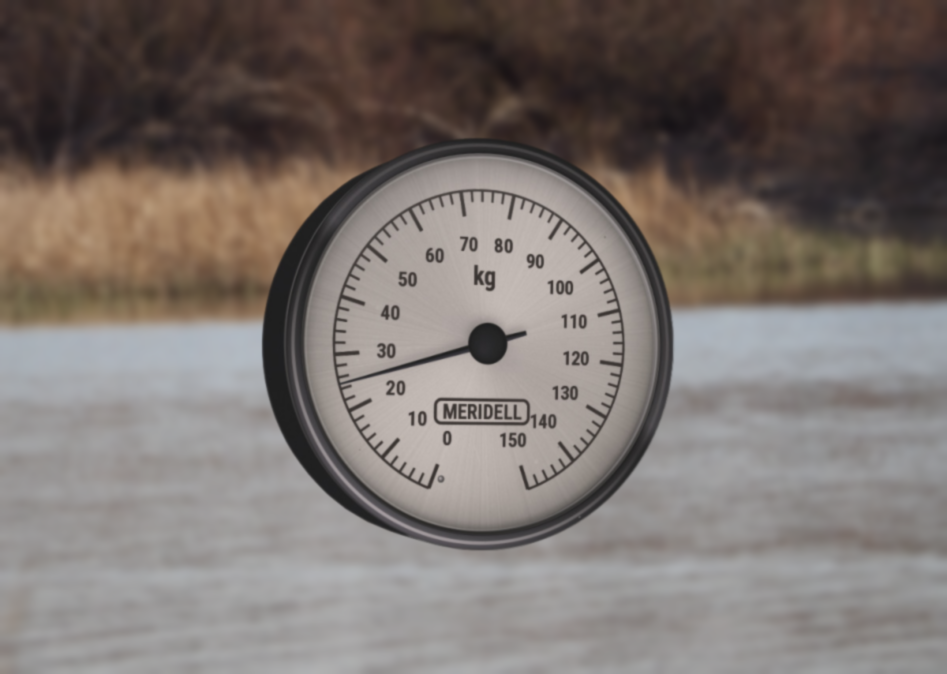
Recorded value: 25; kg
